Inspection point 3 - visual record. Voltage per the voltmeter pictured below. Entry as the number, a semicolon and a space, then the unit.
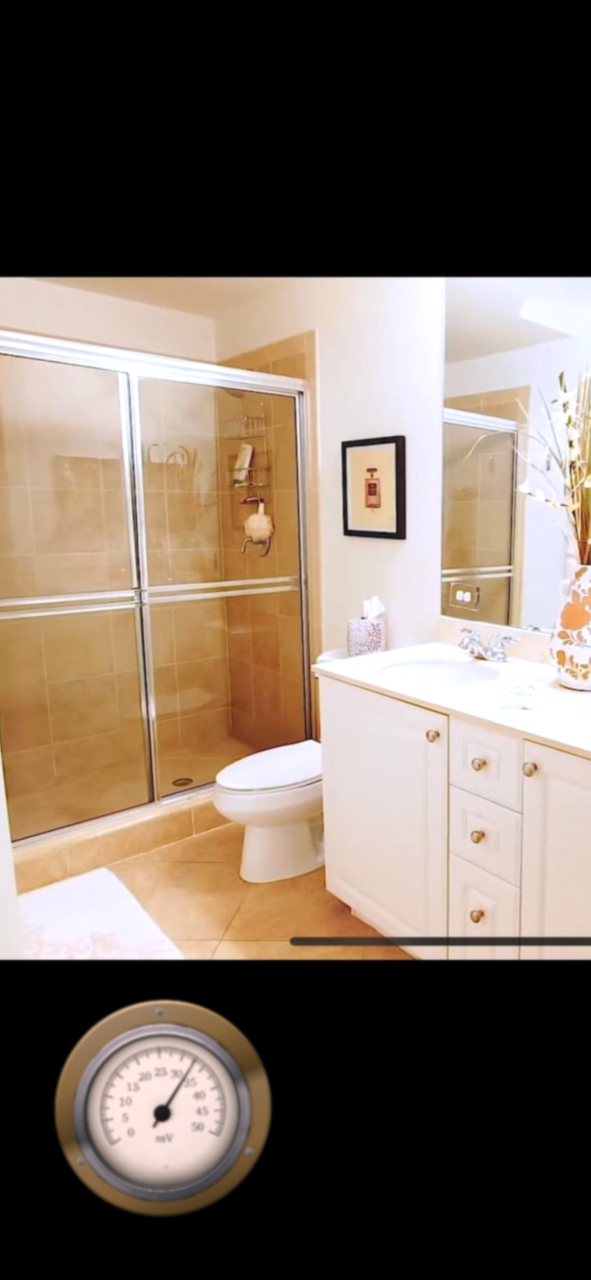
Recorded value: 32.5; mV
